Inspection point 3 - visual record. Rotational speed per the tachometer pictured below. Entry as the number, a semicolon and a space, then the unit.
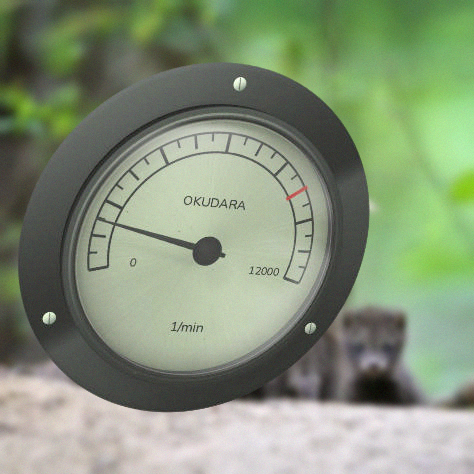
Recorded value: 1500; rpm
